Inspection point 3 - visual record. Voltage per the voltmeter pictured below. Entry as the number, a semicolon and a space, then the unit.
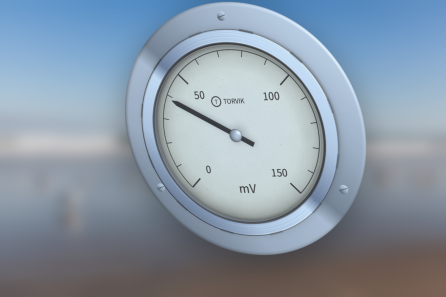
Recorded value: 40; mV
